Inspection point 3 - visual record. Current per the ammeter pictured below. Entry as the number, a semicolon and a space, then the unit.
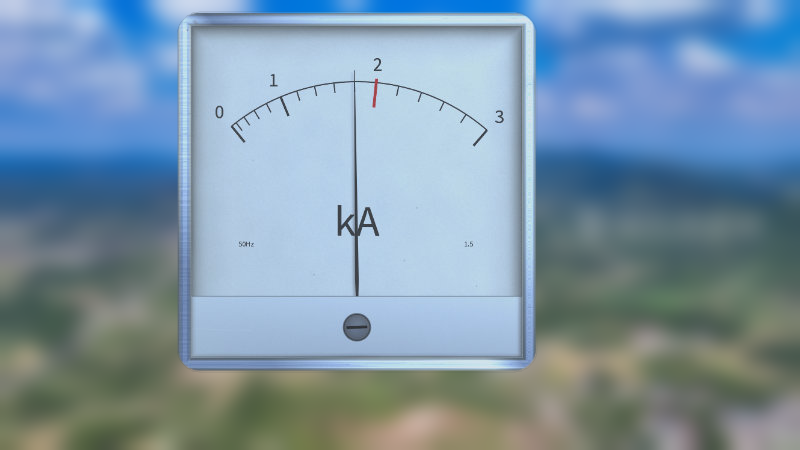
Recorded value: 1.8; kA
